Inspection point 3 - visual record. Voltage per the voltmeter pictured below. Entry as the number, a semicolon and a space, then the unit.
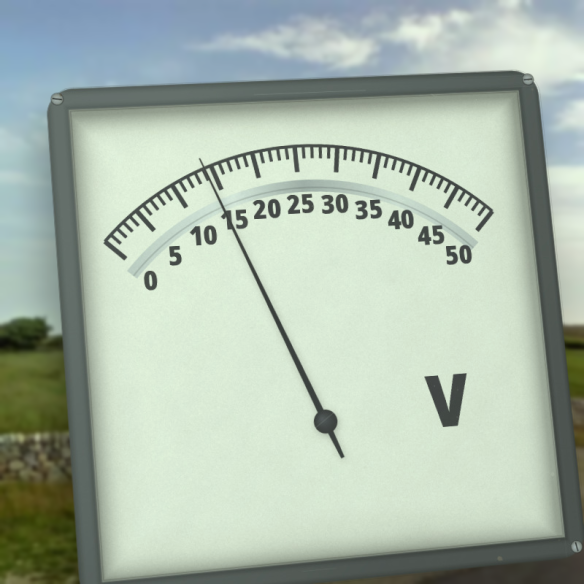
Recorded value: 14; V
